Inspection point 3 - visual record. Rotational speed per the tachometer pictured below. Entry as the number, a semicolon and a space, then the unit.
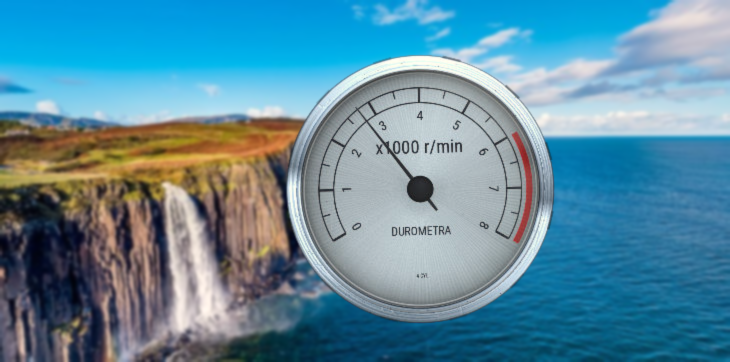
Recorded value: 2750; rpm
